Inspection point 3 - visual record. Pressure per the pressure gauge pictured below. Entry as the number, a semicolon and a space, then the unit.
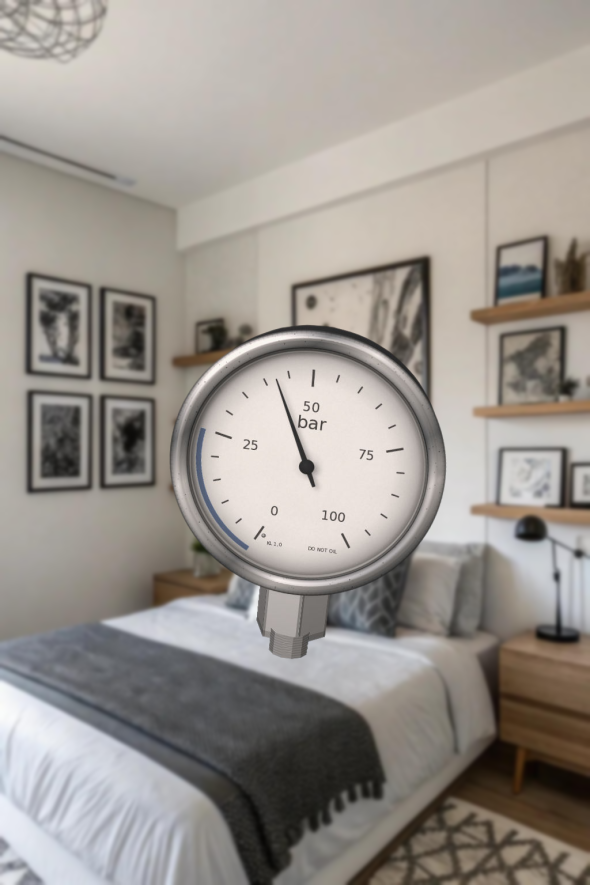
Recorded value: 42.5; bar
